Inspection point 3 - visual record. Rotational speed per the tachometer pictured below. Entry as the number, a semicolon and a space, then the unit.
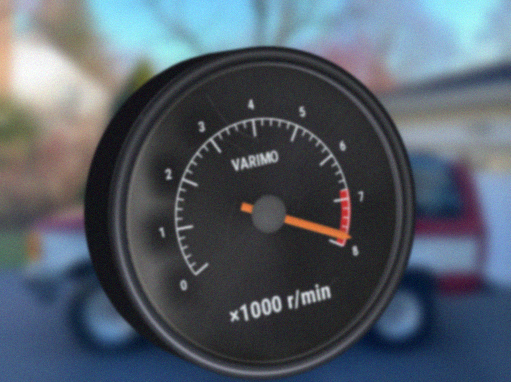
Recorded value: 7800; rpm
